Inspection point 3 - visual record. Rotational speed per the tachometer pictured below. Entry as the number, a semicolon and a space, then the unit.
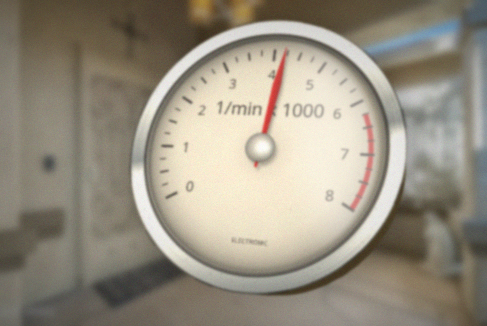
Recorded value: 4250; rpm
